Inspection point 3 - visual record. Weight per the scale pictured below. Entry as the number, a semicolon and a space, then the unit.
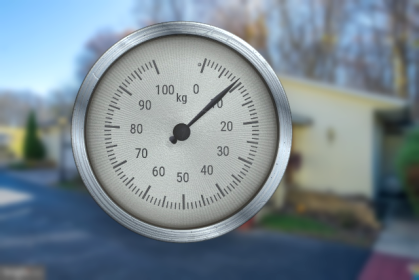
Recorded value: 9; kg
